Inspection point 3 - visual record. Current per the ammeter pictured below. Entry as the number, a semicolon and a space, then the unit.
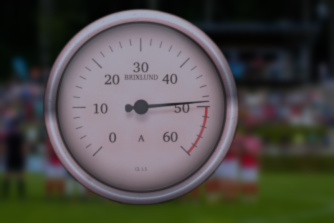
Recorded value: 49; A
